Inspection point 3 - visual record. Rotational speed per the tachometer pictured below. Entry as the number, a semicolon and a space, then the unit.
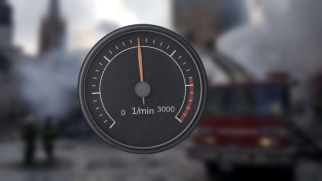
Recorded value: 1500; rpm
